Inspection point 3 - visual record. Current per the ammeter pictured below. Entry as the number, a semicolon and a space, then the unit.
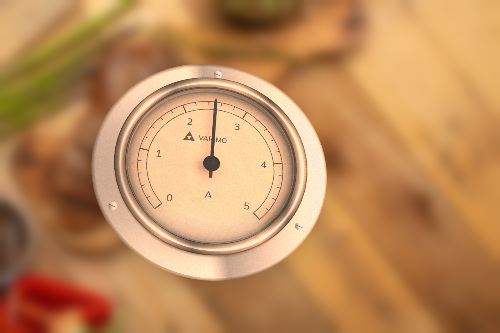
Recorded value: 2.5; A
